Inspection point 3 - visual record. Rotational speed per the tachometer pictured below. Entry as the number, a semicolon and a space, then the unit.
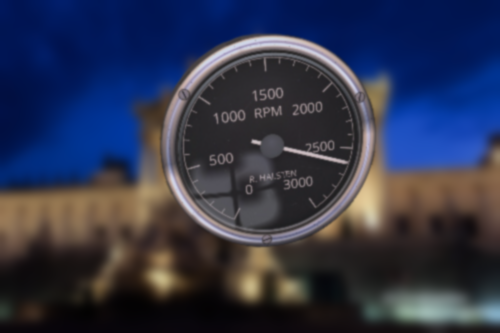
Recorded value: 2600; rpm
